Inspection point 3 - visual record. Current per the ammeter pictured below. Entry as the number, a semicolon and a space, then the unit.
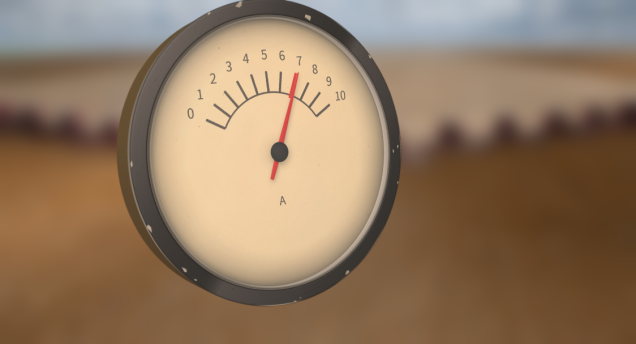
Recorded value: 7; A
